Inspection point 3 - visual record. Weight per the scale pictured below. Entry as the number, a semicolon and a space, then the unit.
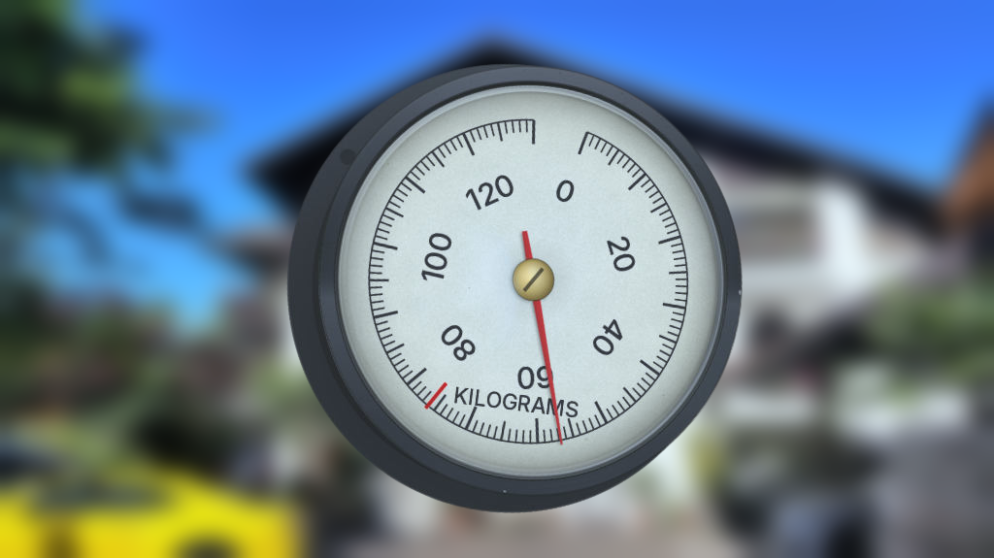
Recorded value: 57; kg
